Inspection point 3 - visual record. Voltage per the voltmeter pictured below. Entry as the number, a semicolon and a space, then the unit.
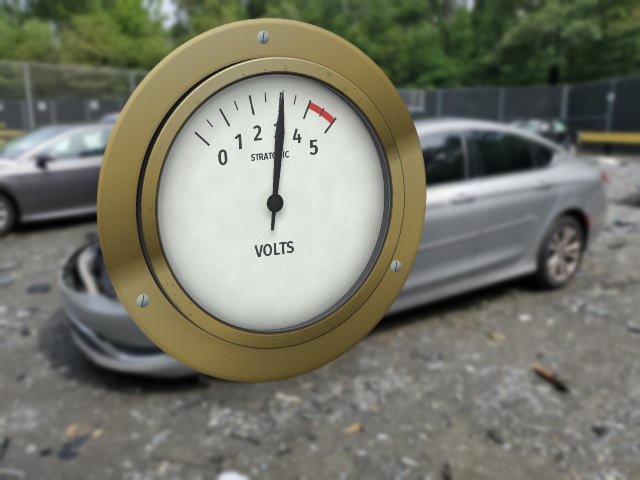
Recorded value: 3; V
